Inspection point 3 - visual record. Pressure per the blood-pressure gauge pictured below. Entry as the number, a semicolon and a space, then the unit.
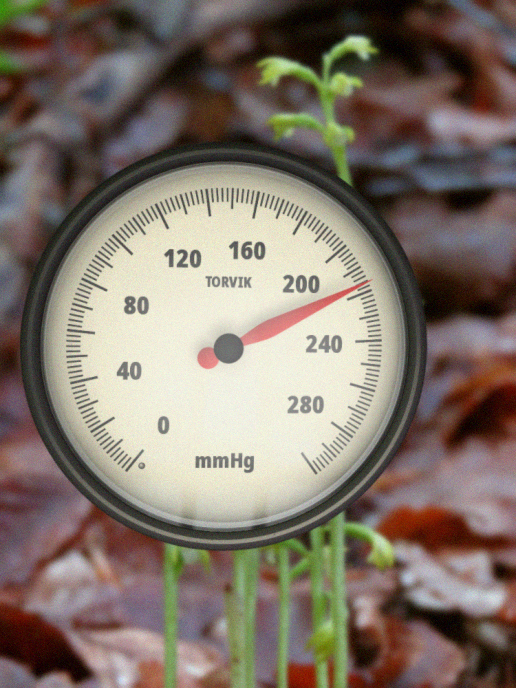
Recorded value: 216; mmHg
